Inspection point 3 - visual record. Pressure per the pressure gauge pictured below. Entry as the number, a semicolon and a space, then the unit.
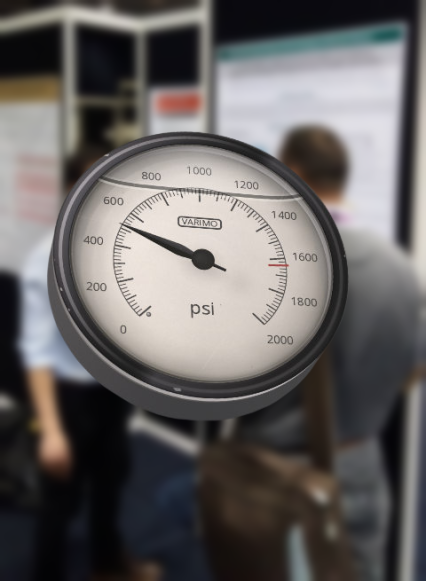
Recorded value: 500; psi
